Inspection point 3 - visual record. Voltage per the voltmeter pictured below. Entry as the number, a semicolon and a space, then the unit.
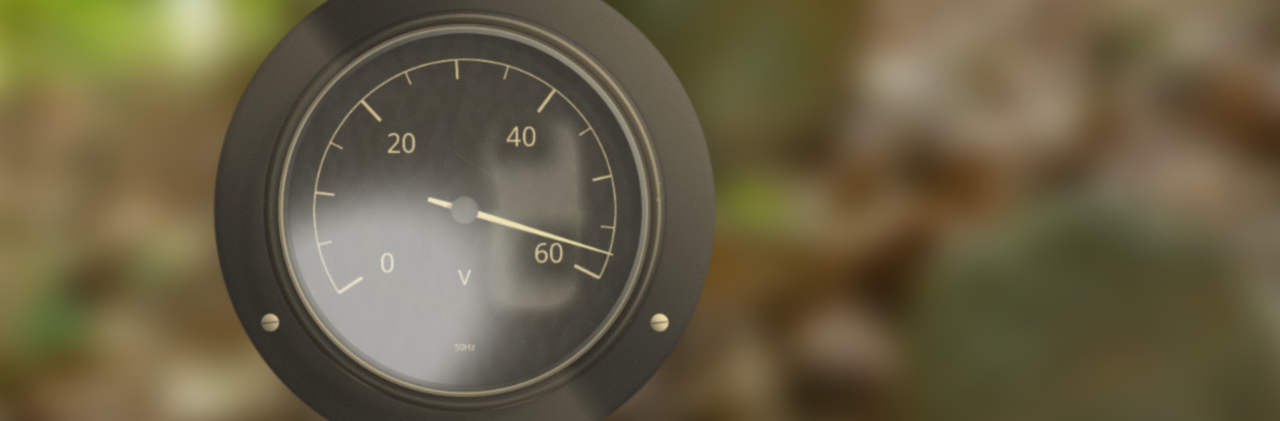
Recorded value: 57.5; V
